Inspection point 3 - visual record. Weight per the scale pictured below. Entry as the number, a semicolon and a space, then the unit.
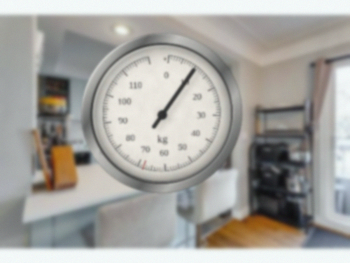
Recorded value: 10; kg
